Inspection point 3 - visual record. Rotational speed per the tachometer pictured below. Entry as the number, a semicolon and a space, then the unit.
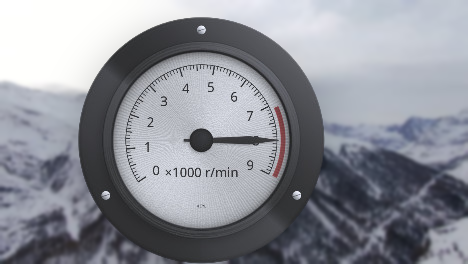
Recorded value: 8000; rpm
